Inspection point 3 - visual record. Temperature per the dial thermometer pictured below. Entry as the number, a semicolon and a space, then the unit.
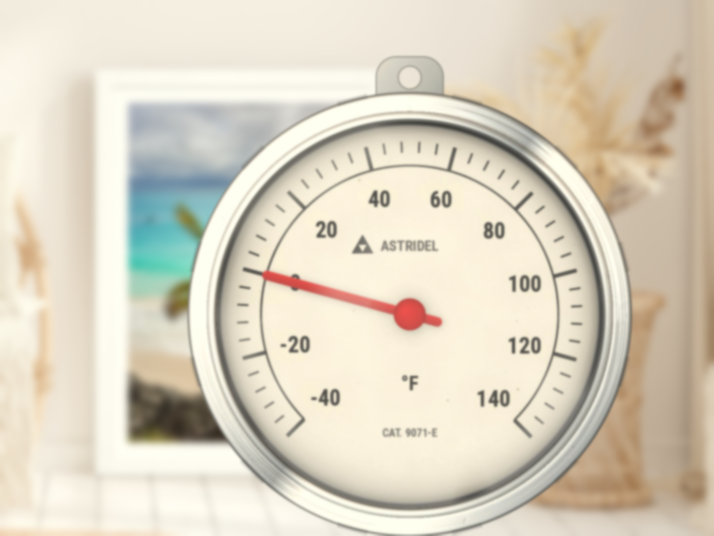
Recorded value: 0; °F
